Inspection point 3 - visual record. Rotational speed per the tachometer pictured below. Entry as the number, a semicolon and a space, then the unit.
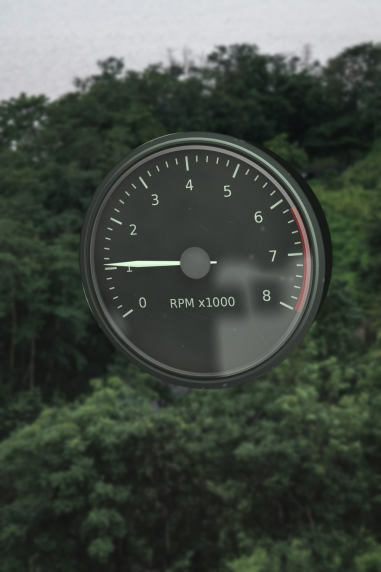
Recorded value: 1100; rpm
